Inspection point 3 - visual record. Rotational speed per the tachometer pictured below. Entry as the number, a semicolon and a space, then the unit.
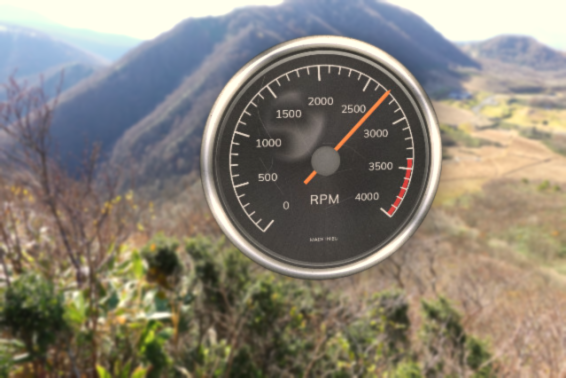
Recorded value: 2700; rpm
